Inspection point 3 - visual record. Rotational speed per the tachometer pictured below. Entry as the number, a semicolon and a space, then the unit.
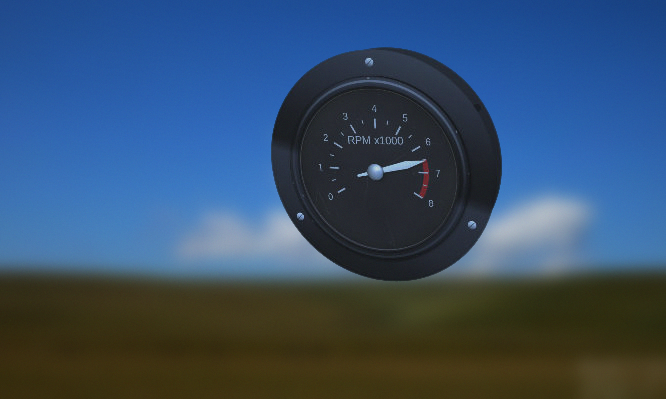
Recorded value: 6500; rpm
